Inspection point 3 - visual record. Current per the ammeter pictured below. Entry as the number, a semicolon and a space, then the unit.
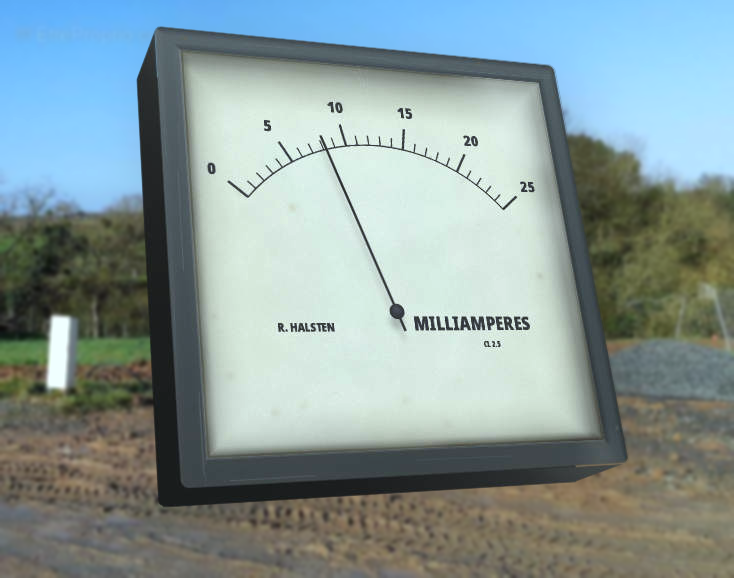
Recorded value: 8; mA
